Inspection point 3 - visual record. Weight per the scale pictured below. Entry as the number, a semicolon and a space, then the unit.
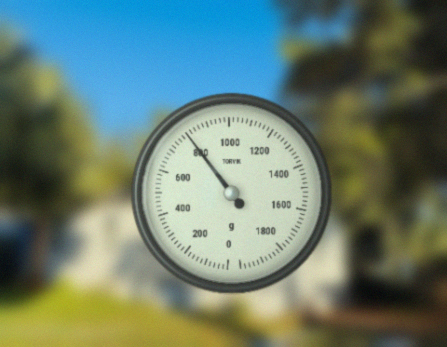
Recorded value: 800; g
